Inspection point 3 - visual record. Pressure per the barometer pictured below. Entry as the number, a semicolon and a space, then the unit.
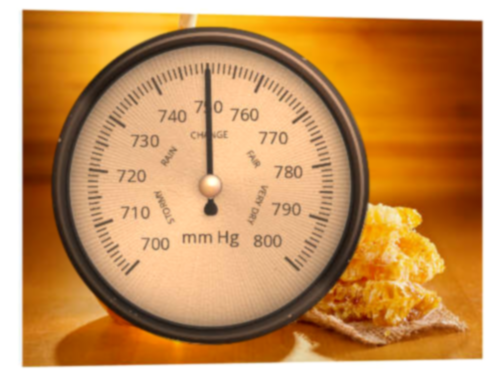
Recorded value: 750; mmHg
